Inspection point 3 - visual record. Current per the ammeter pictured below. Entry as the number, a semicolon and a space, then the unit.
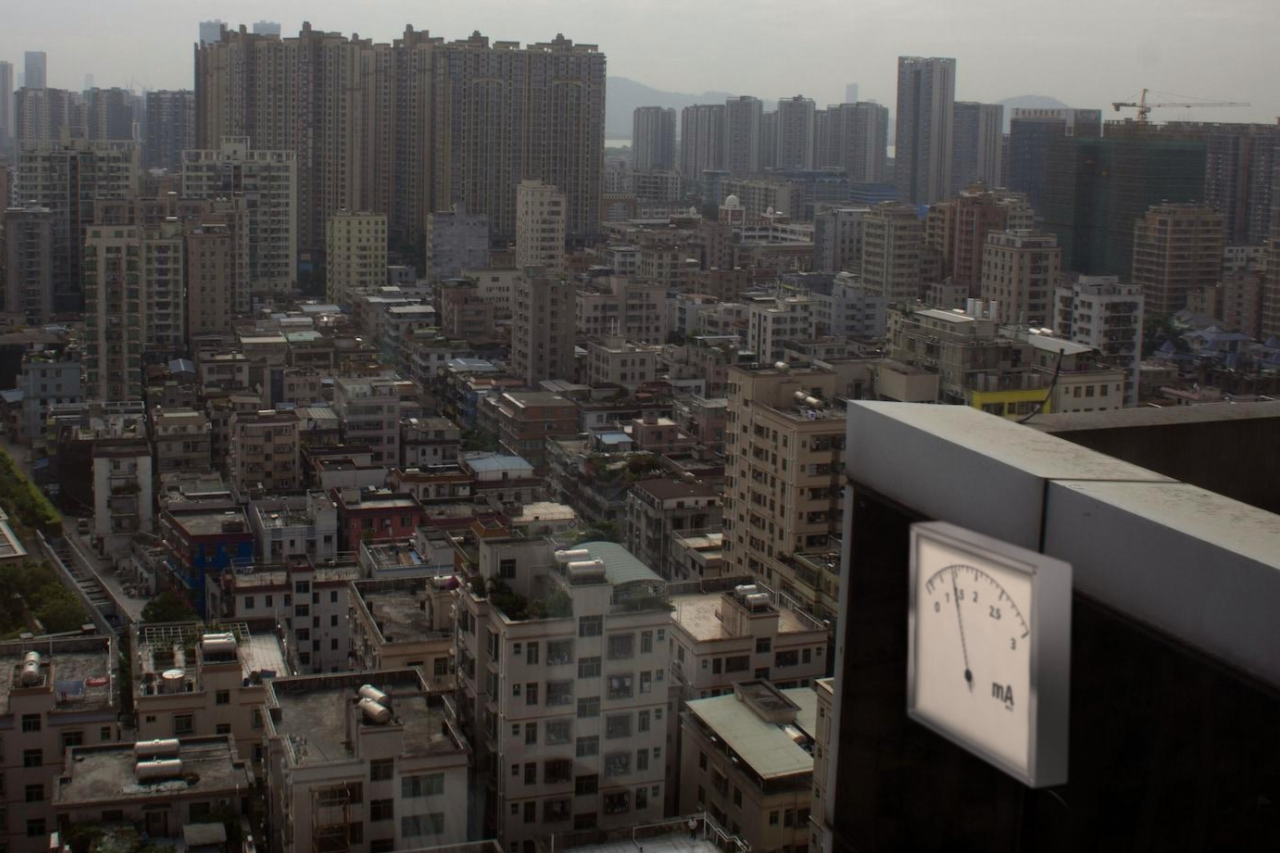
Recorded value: 1.5; mA
